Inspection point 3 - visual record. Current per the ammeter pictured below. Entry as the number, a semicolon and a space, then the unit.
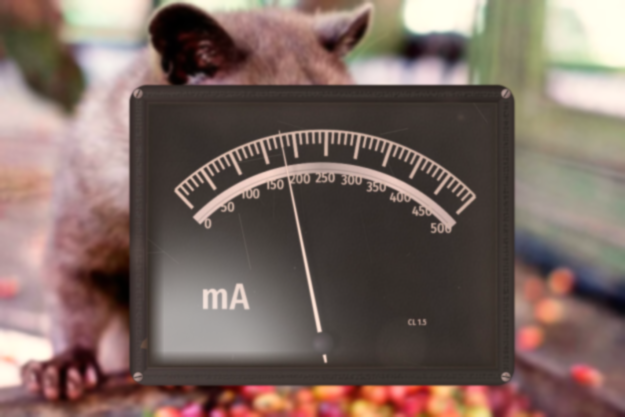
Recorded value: 180; mA
